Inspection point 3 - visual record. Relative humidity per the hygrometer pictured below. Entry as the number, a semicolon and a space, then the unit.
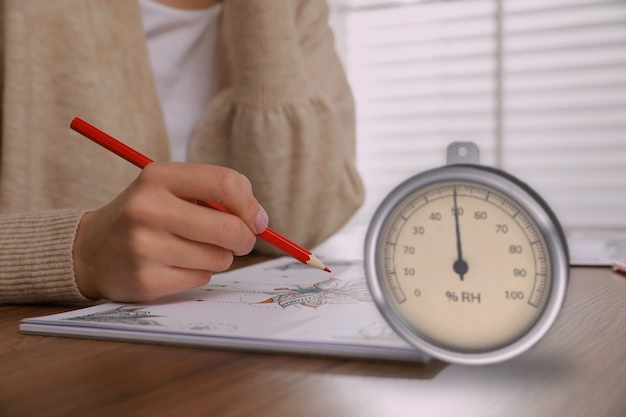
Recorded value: 50; %
